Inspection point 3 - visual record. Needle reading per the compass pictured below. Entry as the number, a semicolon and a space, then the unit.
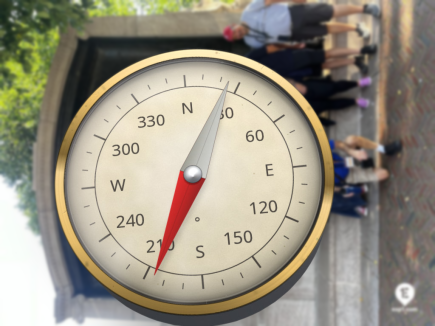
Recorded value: 205; °
